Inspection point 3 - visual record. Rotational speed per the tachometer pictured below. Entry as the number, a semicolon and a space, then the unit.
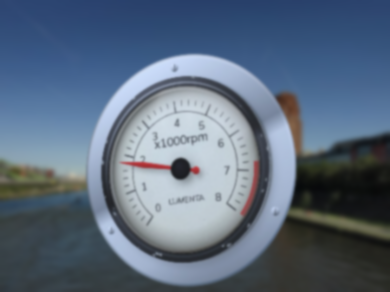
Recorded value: 1800; rpm
